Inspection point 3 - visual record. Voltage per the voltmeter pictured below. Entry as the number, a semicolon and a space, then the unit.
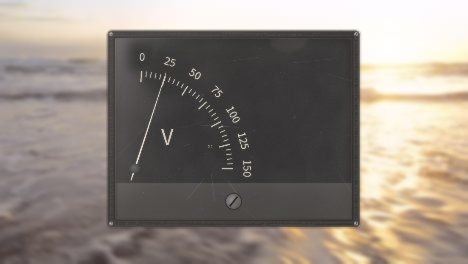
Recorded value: 25; V
